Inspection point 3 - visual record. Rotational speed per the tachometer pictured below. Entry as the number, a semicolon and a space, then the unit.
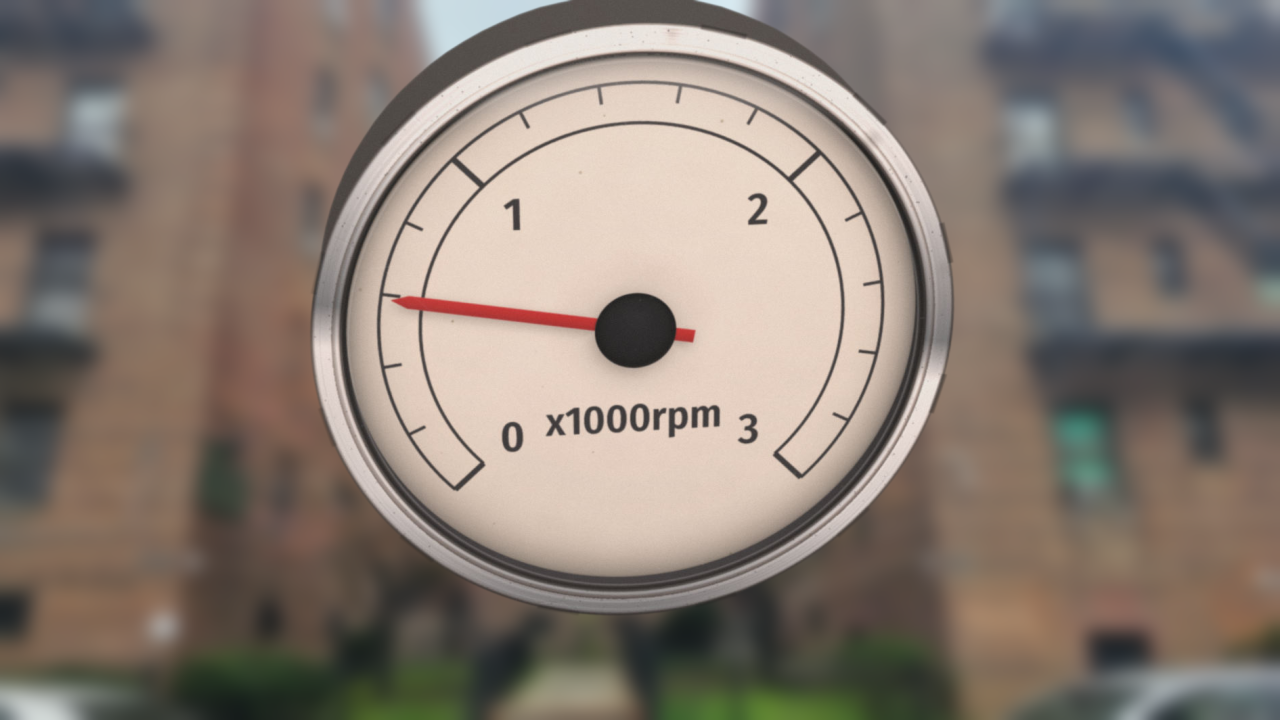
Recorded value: 600; rpm
